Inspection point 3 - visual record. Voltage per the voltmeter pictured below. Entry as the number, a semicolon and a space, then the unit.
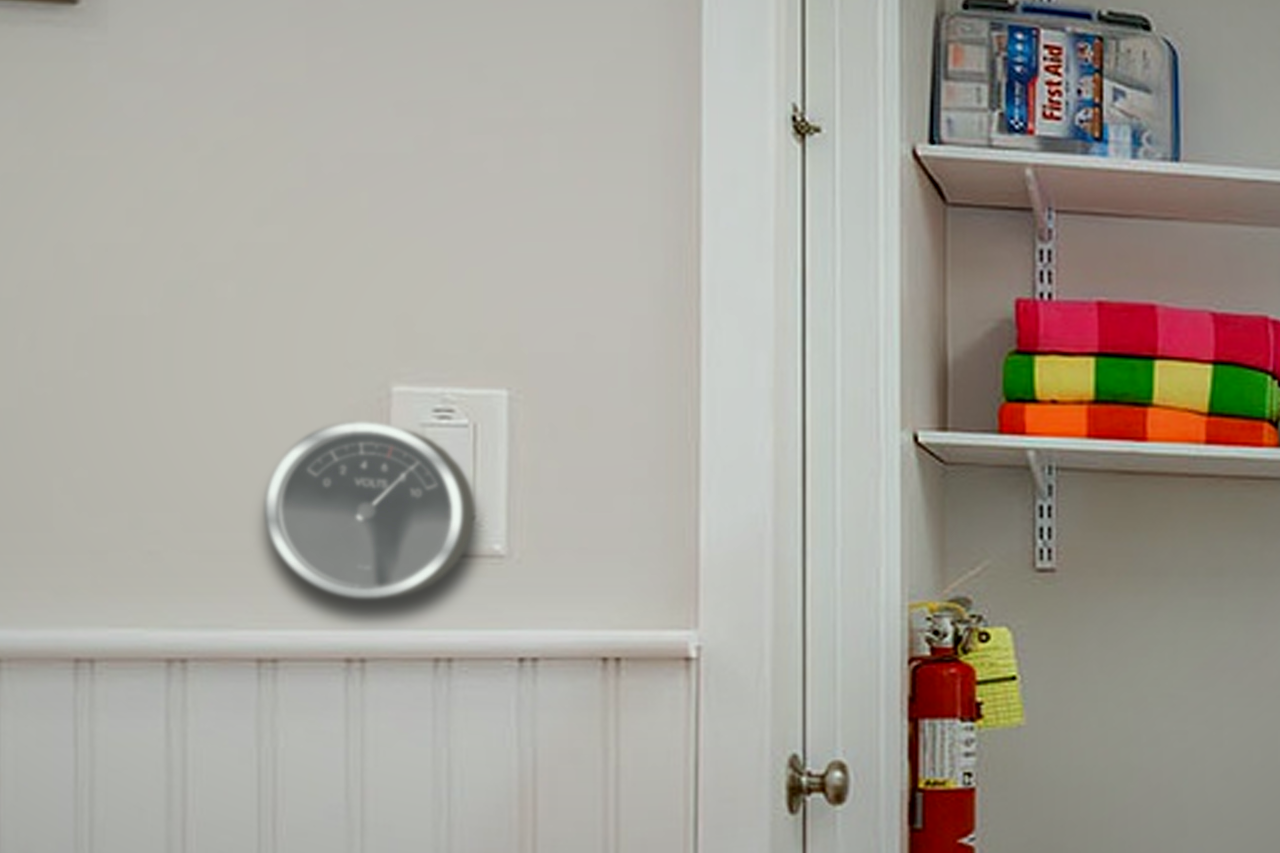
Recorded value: 8; V
